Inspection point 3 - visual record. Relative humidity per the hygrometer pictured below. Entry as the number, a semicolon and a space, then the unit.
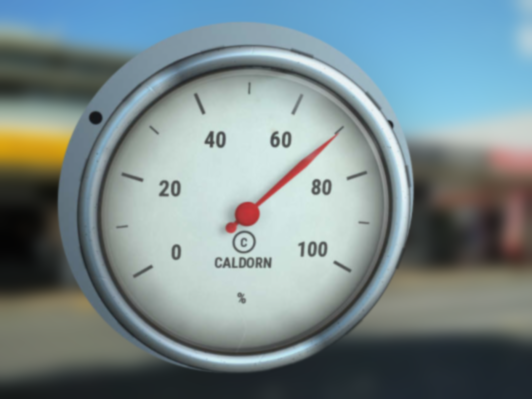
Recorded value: 70; %
